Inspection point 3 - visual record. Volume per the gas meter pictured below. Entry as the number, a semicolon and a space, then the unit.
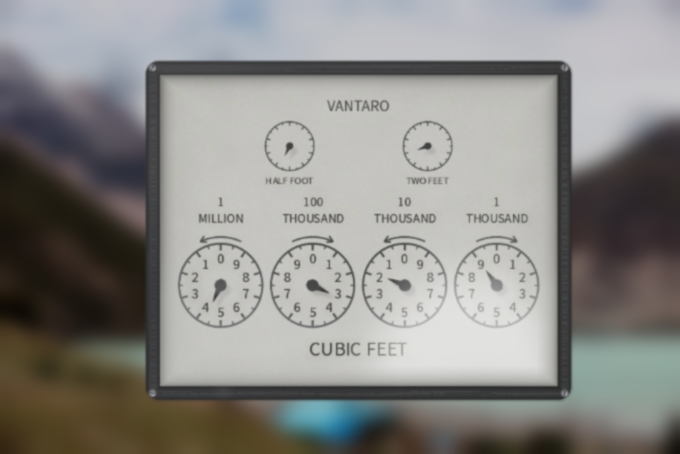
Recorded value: 431900; ft³
